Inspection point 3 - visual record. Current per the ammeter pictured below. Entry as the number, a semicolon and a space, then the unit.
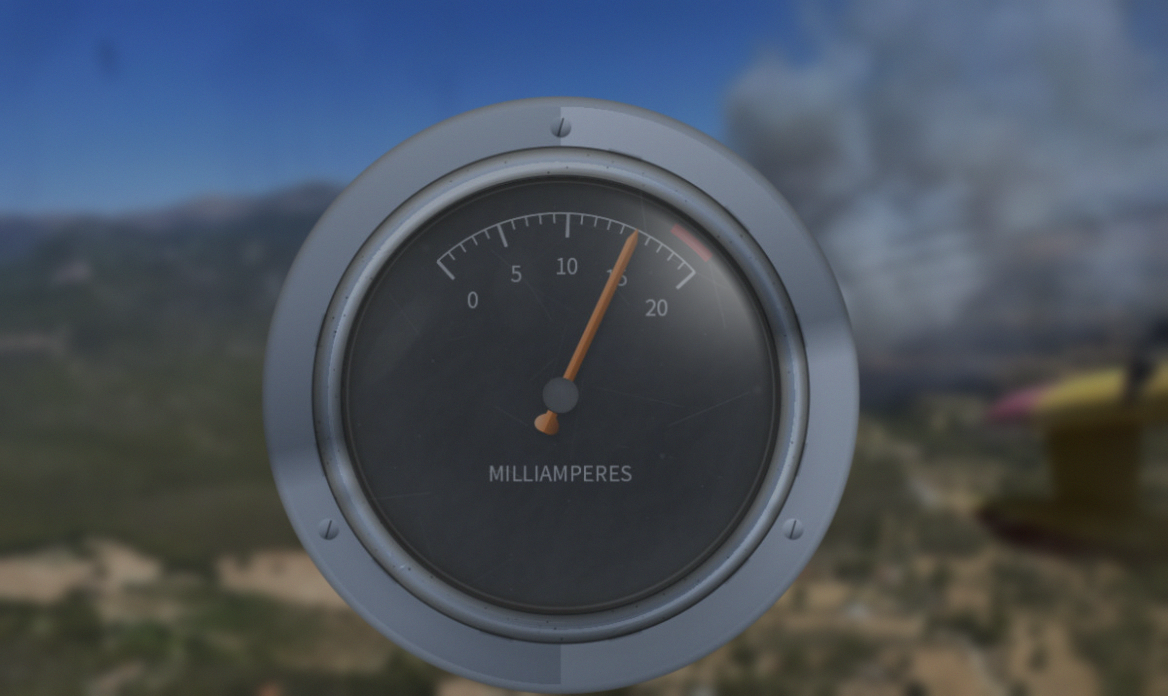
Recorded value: 15; mA
